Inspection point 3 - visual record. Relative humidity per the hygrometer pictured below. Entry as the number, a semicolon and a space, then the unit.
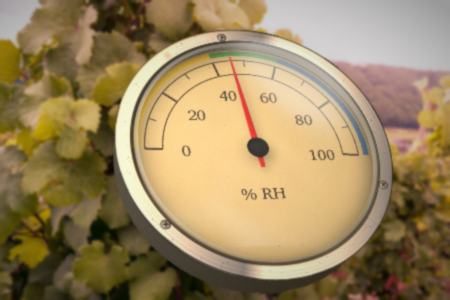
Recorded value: 45; %
